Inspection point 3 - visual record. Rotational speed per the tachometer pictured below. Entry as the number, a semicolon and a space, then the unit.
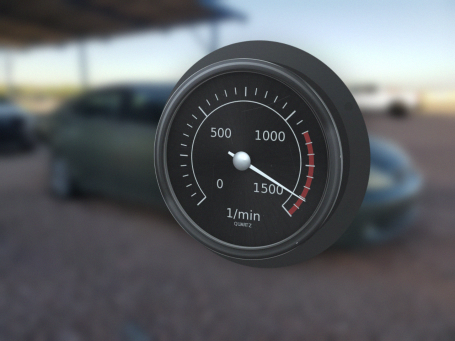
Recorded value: 1400; rpm
